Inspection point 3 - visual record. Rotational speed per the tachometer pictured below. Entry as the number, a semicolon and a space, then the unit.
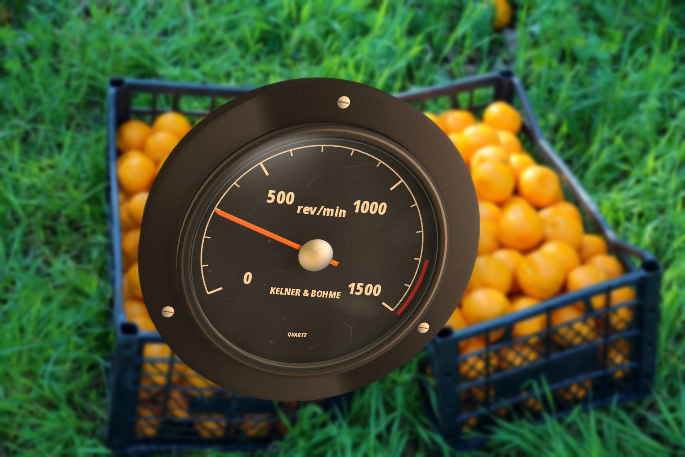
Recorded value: 300; rpm
